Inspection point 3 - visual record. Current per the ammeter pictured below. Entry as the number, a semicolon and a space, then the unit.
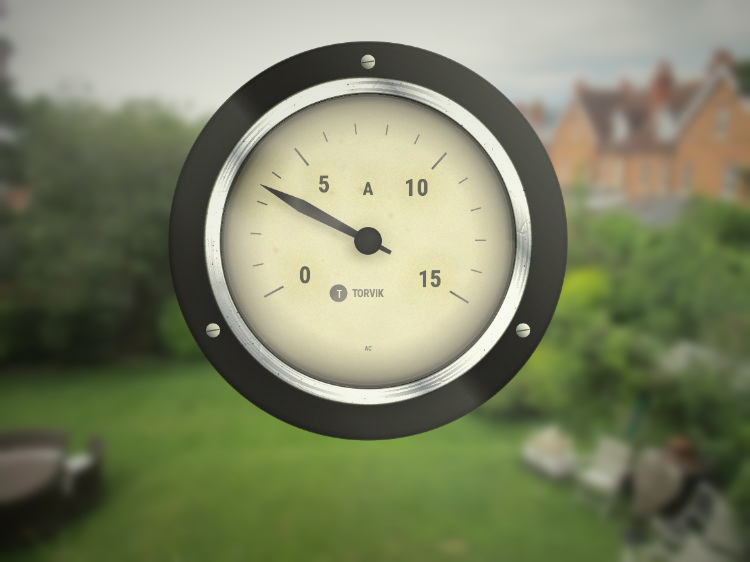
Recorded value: 3.5; A
